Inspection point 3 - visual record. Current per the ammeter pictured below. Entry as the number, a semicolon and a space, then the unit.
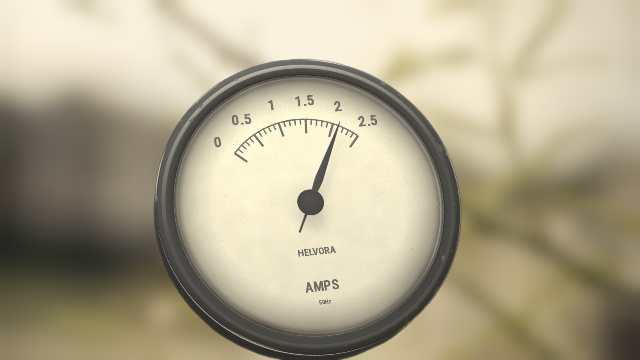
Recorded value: 2.1; A
